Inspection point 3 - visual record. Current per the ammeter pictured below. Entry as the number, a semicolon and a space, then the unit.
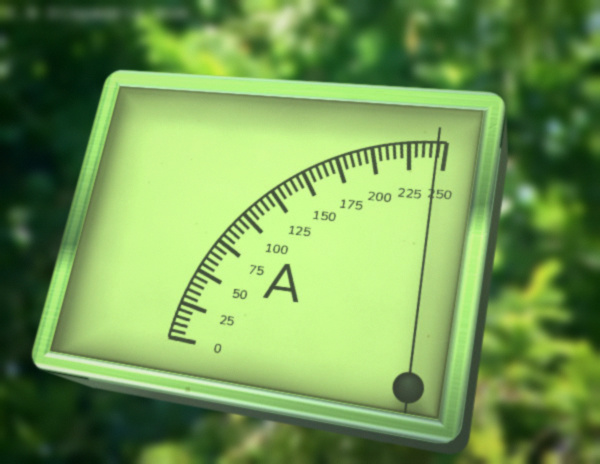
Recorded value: 245; A
